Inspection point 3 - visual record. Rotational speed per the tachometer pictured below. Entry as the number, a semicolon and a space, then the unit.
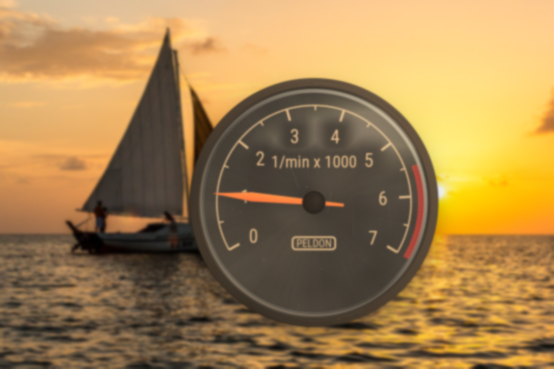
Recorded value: 1000; rpm
